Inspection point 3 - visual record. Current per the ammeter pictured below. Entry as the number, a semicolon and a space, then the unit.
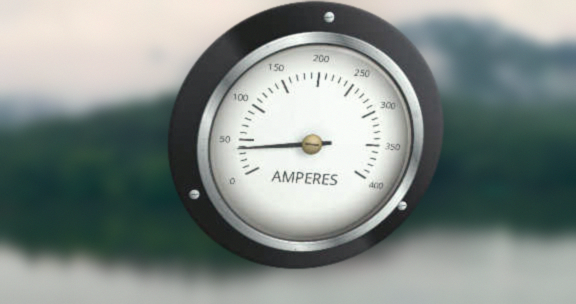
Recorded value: 40; A
